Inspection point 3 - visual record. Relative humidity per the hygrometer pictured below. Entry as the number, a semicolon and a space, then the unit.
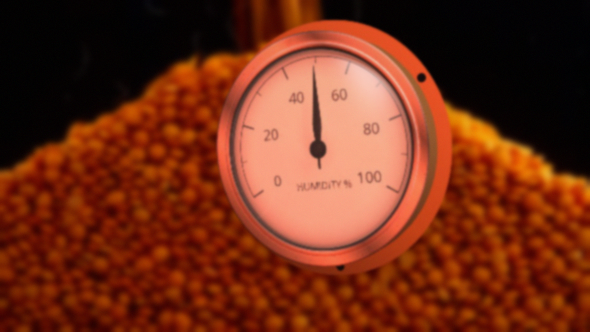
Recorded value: 50; %
